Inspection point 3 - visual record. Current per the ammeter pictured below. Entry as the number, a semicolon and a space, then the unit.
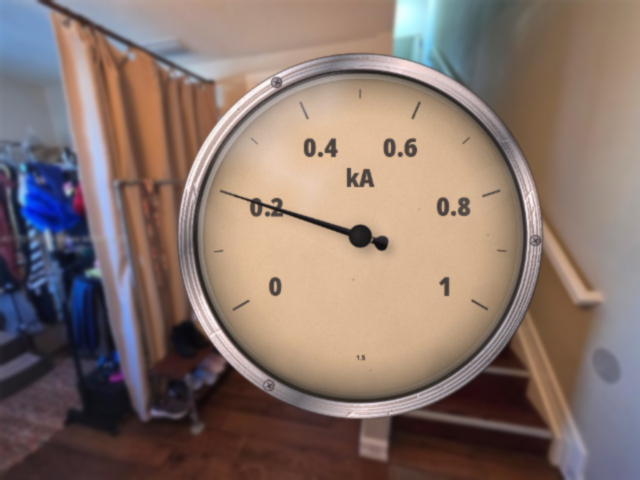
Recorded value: 0.2; kA
